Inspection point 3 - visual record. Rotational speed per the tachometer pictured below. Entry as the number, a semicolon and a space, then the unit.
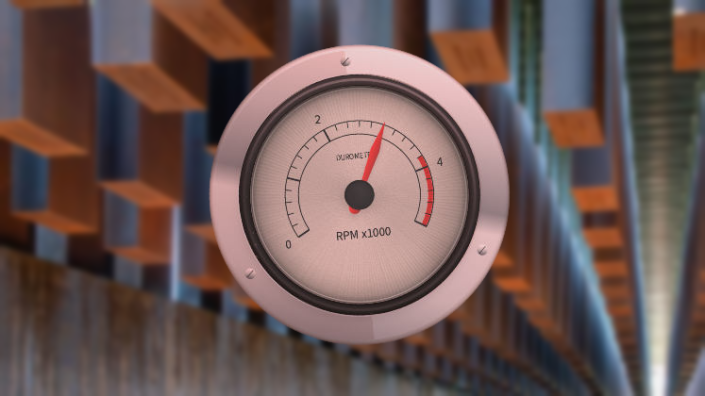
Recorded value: 3000; rpm
